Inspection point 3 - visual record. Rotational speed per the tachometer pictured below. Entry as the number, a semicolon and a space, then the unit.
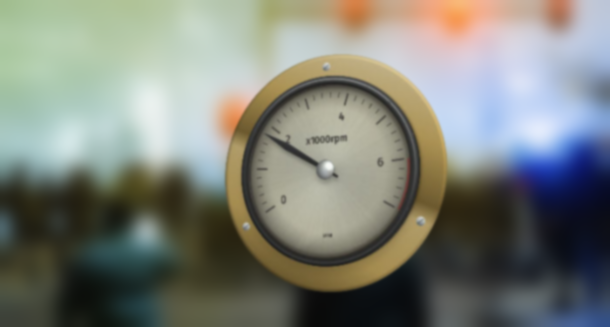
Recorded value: 1800; rpm
